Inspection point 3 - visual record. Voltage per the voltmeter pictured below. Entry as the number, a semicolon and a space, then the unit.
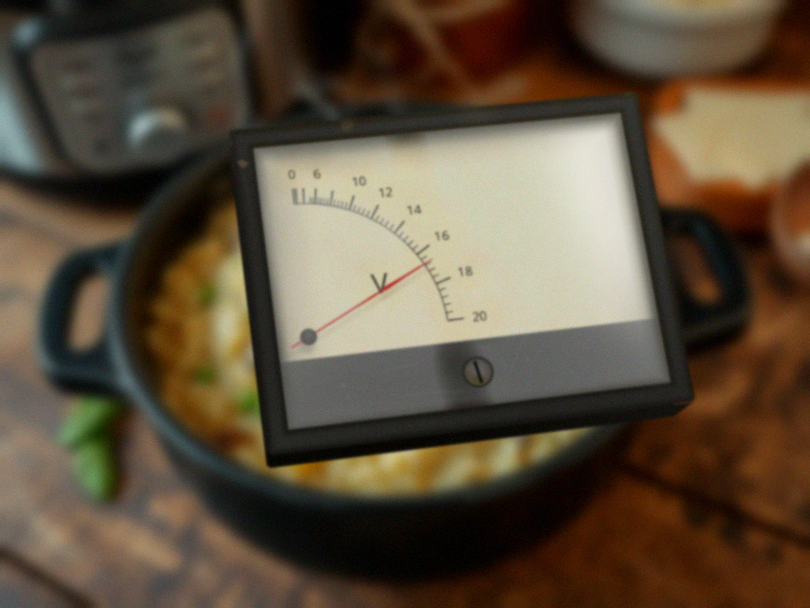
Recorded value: 16.8; V
